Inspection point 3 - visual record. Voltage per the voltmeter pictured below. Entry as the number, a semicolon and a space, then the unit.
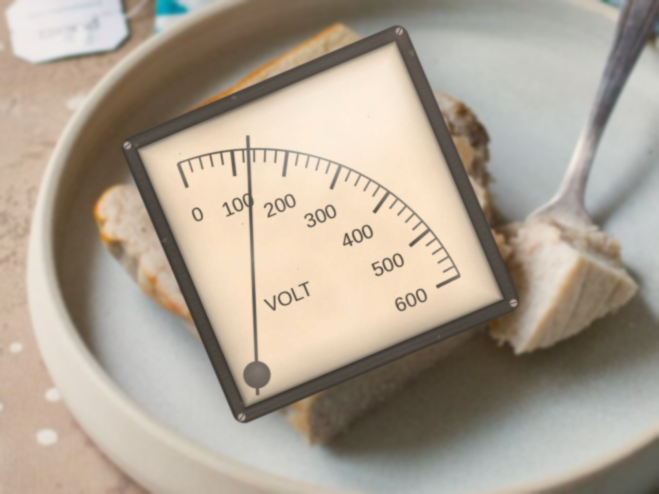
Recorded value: 130; V
